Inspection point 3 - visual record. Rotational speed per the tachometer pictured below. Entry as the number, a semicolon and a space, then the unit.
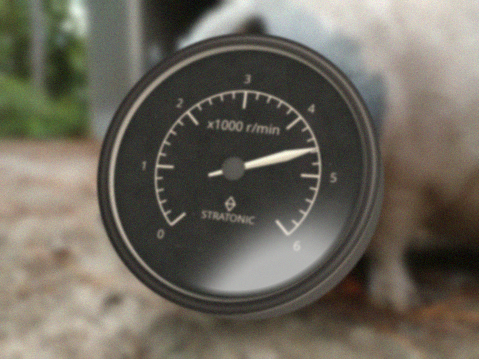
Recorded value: 4600; rpm
